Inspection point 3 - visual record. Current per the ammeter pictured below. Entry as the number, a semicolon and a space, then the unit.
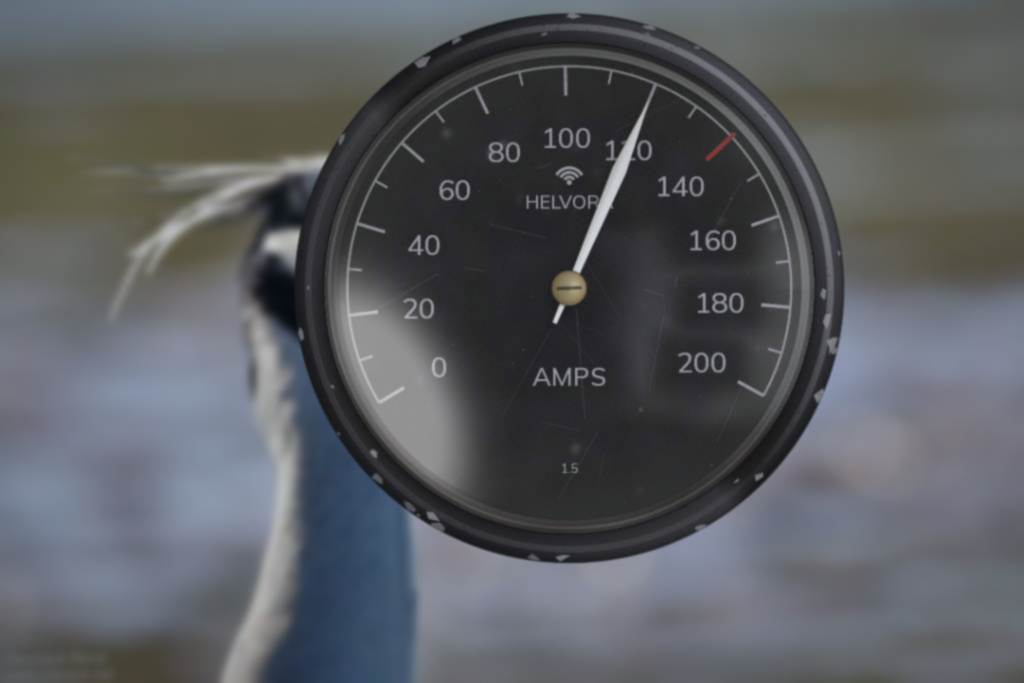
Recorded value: 120; A
